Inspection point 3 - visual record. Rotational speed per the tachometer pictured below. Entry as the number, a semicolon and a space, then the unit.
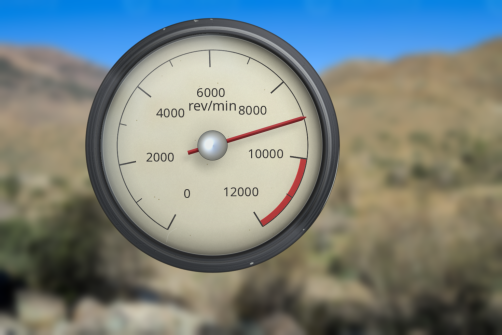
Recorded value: 9000; rpm
